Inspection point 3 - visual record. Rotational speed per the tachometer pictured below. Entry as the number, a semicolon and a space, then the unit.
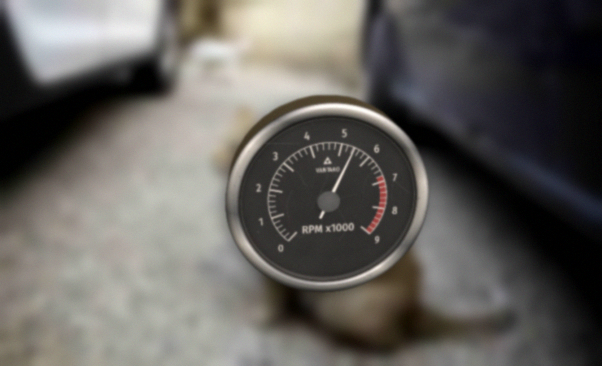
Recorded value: 5400; rpm
